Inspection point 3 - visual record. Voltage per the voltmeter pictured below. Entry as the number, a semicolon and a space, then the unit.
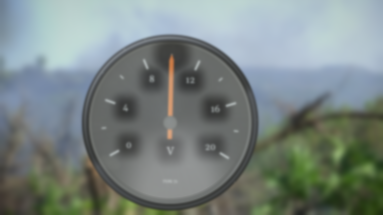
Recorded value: 10; V
